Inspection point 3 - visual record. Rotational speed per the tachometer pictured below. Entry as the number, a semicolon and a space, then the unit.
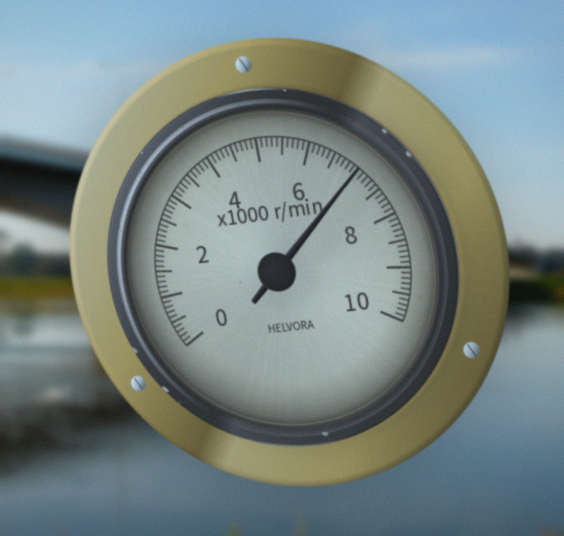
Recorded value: 7000; rpm
